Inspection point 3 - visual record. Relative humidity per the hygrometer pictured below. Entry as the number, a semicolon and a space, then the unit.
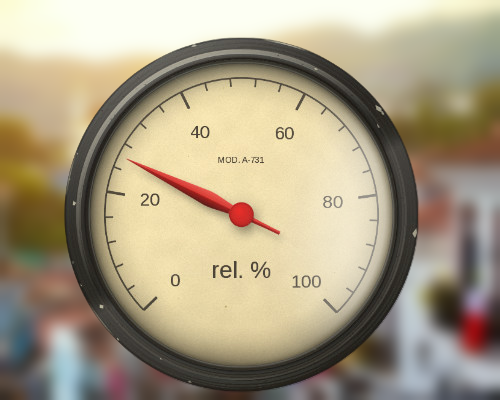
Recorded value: 26; %
